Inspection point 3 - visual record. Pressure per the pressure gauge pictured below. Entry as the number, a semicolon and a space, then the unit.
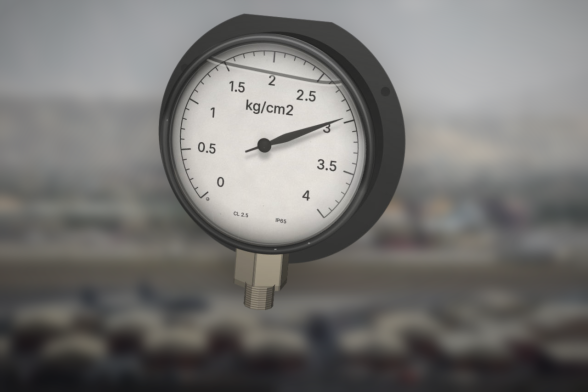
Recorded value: 2.95; kg/cm²
